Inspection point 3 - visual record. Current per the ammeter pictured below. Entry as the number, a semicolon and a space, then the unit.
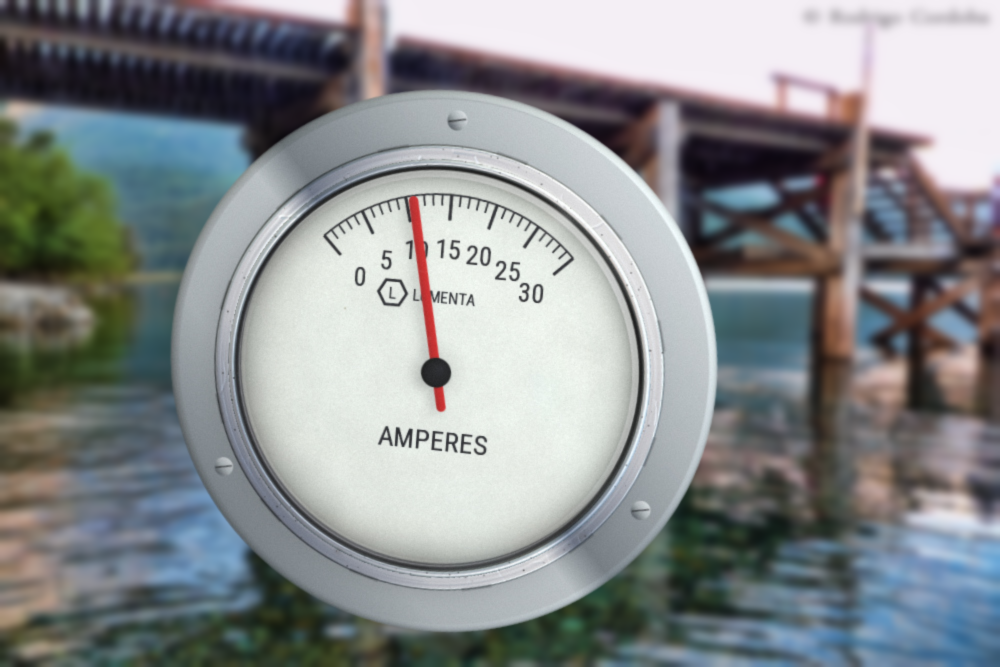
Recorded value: 11; A
